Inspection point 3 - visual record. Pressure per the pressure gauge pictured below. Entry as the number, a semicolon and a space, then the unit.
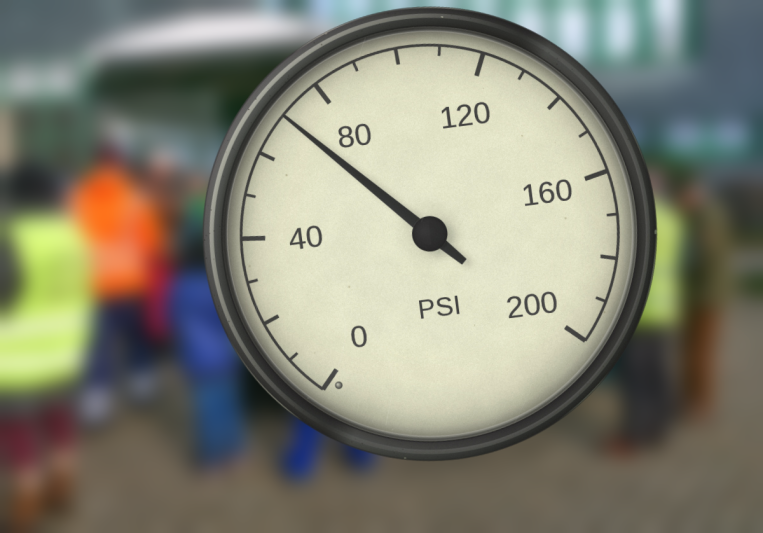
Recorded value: 70; psi
